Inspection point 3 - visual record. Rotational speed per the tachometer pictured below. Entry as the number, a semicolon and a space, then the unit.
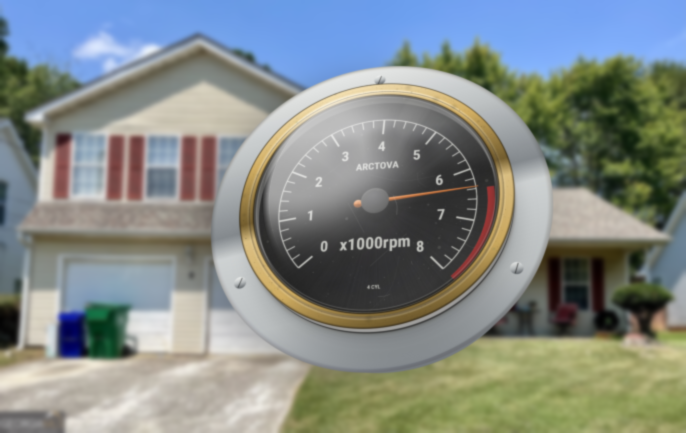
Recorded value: 6400; rpm
